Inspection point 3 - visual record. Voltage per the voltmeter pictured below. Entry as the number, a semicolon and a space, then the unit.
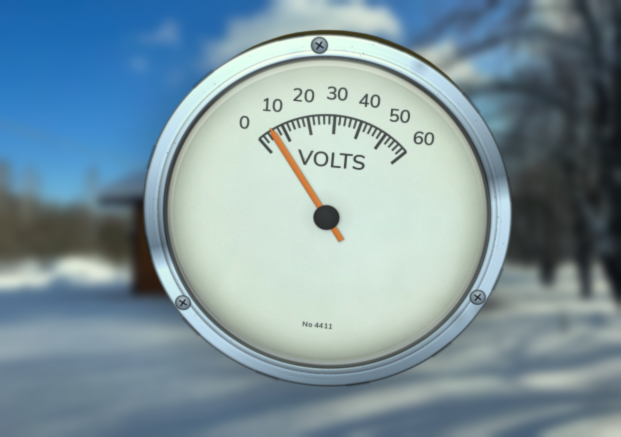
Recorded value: 6; V
